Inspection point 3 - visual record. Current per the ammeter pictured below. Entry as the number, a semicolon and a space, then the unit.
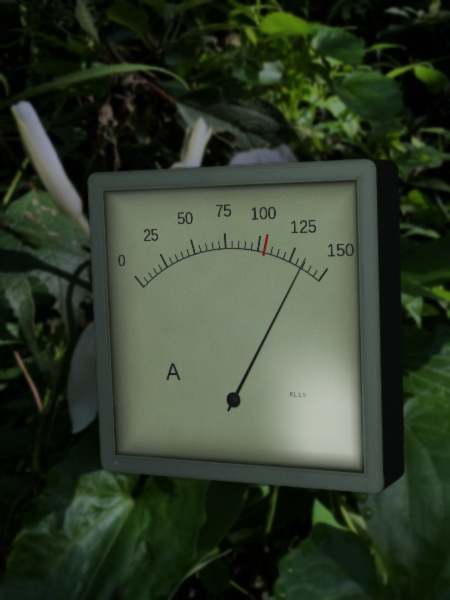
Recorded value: 135; A
